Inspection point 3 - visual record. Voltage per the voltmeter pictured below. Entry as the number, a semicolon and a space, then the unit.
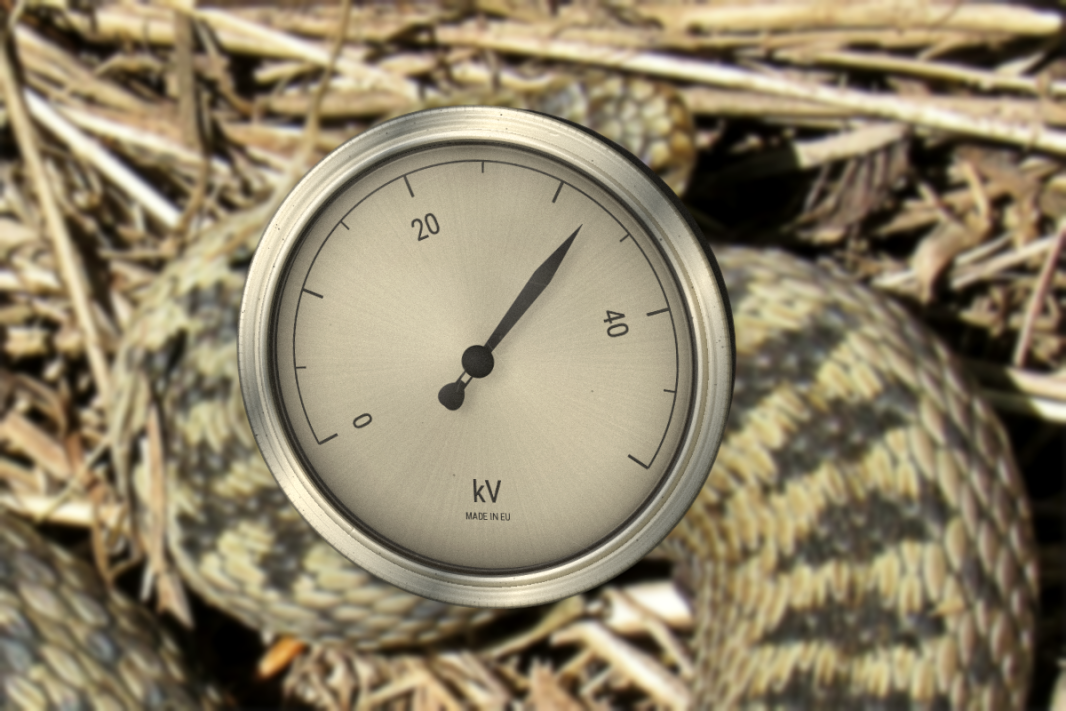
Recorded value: 32.5; kV
